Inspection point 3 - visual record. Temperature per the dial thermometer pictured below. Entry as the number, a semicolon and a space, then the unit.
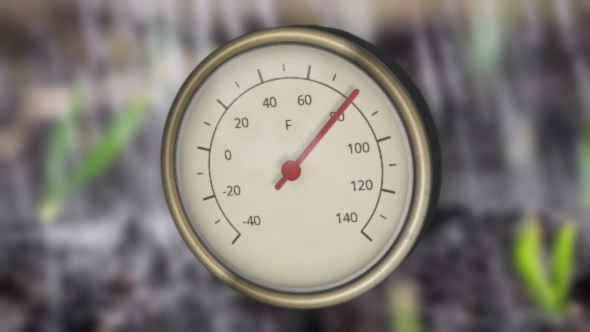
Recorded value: 80; °F
